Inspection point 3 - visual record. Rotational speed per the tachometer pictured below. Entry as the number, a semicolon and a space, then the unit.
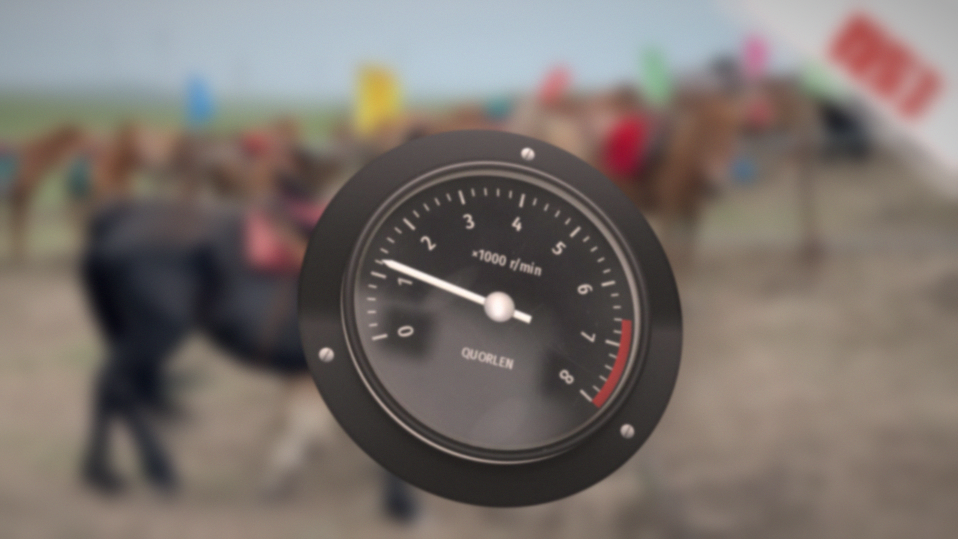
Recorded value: 1200; rpm
